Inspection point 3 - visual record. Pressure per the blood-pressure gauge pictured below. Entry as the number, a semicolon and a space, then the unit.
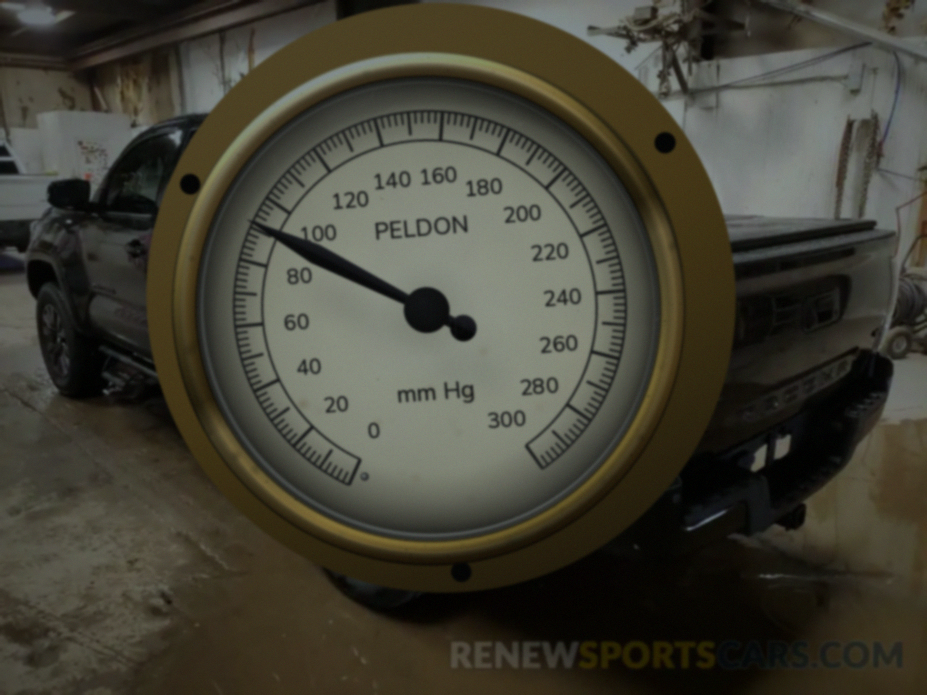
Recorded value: 92; mmHg
